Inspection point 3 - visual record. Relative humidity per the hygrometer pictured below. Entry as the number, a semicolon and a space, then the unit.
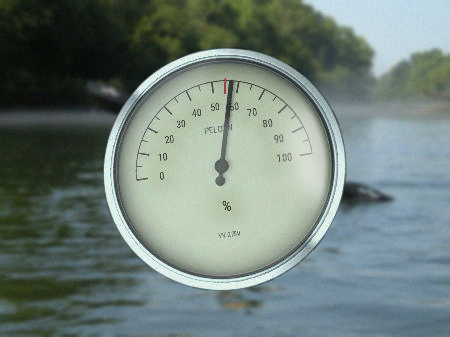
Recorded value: 57.5; %
